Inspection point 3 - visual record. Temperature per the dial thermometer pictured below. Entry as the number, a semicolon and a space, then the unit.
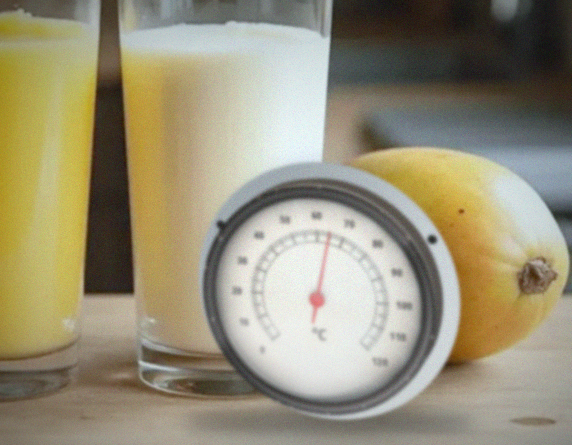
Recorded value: 65; °C
